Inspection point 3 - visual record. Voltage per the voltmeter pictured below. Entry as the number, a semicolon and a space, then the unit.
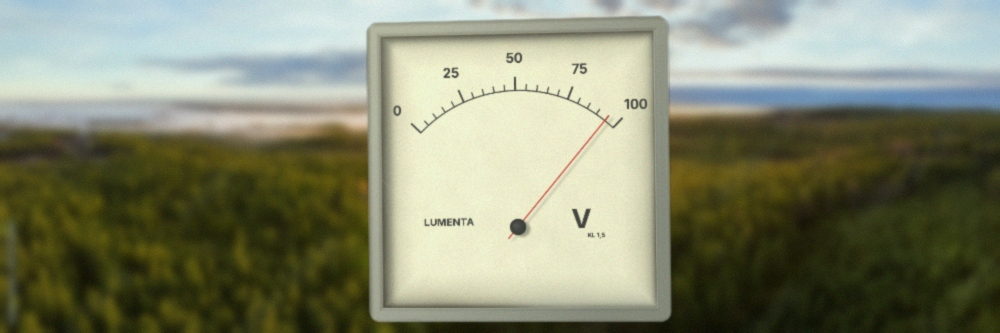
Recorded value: 95; V
